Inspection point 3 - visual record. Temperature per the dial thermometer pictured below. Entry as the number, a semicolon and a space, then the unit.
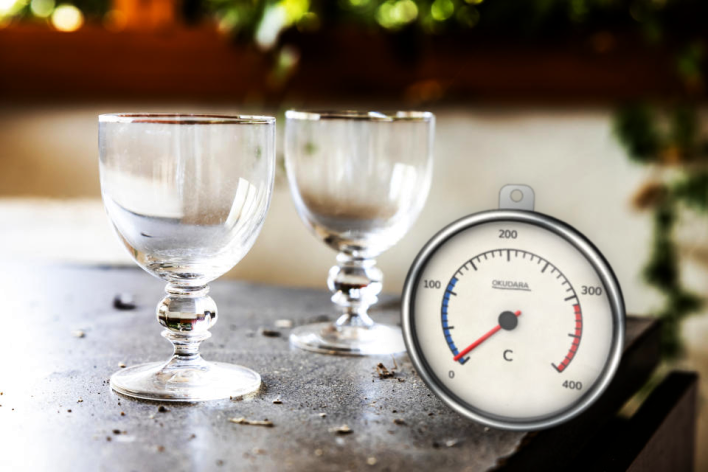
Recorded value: 10; °C
